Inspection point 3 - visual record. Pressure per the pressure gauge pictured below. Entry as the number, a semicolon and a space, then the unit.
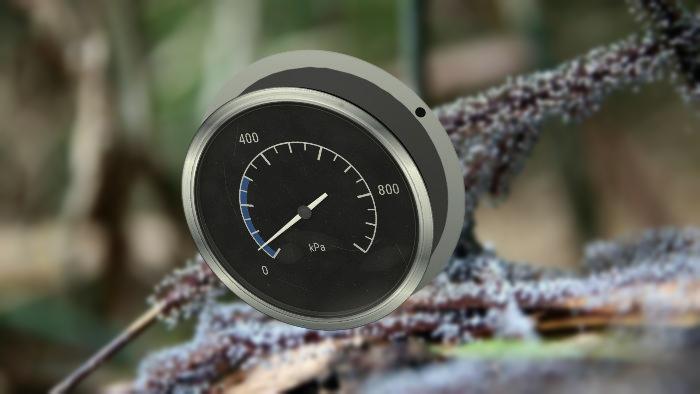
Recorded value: 50; kPa
